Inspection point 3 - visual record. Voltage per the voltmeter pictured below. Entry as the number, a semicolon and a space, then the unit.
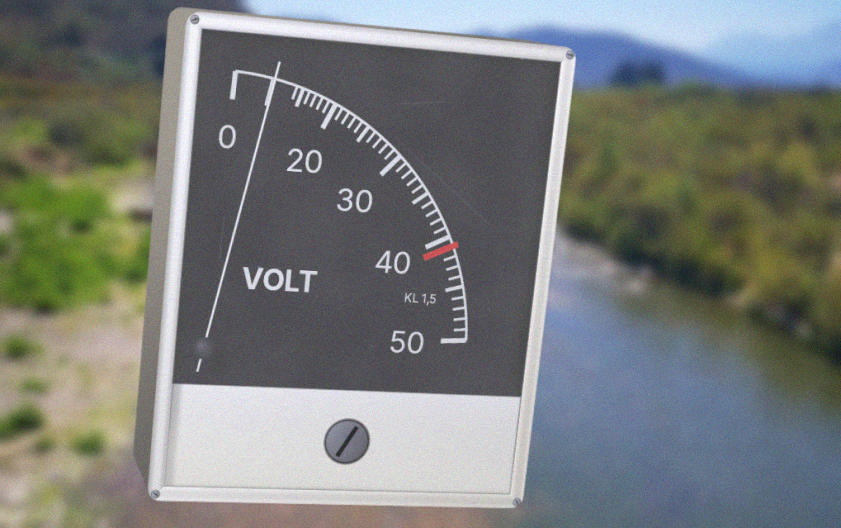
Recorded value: 10; V
